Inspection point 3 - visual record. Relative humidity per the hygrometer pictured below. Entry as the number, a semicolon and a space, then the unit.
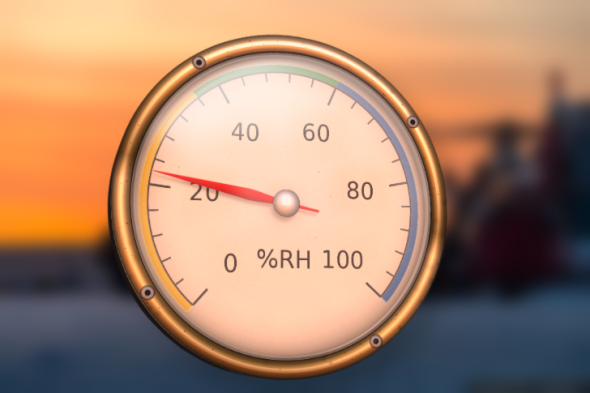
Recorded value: 22; %
